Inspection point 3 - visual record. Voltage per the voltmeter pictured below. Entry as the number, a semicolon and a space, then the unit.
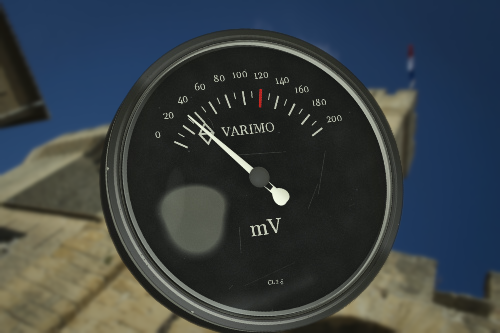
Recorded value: 30; mV
